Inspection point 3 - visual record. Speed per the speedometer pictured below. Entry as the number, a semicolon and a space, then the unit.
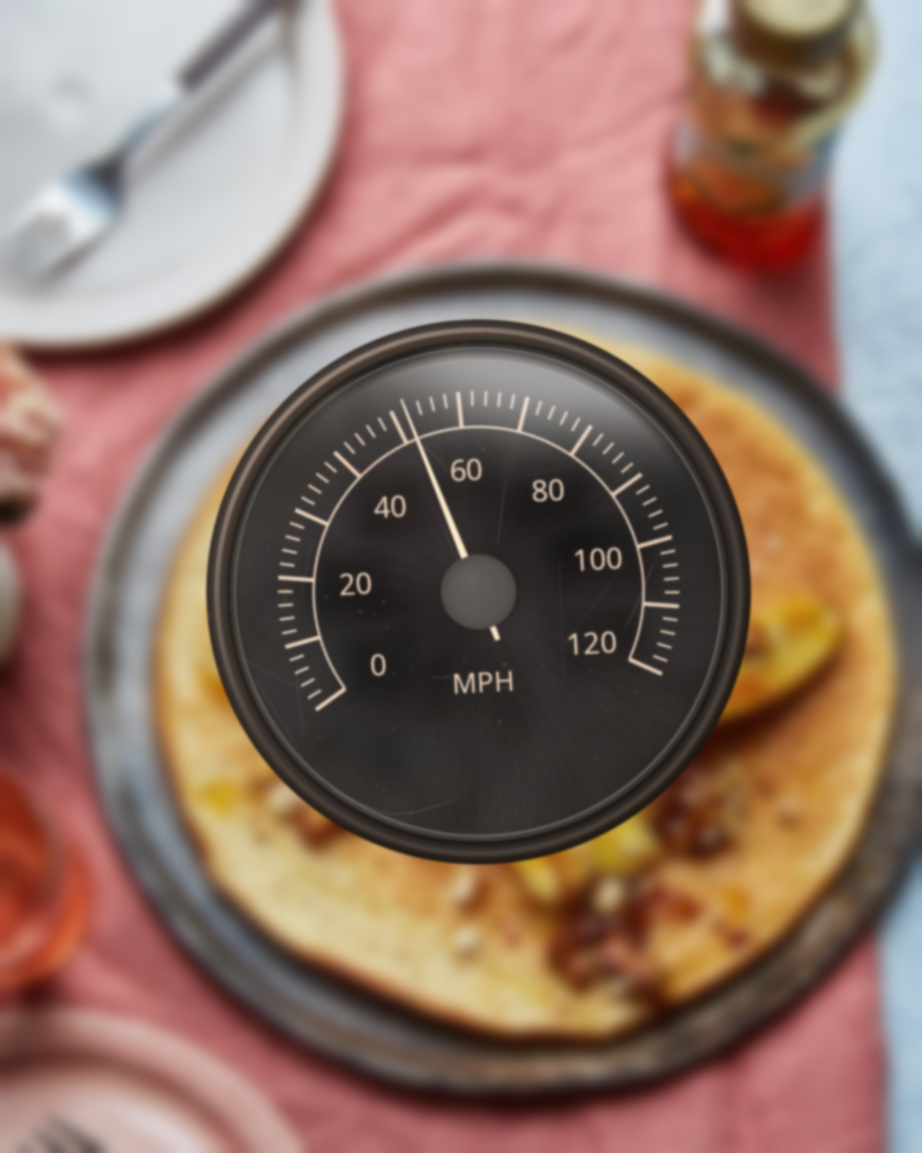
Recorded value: 52; mph
